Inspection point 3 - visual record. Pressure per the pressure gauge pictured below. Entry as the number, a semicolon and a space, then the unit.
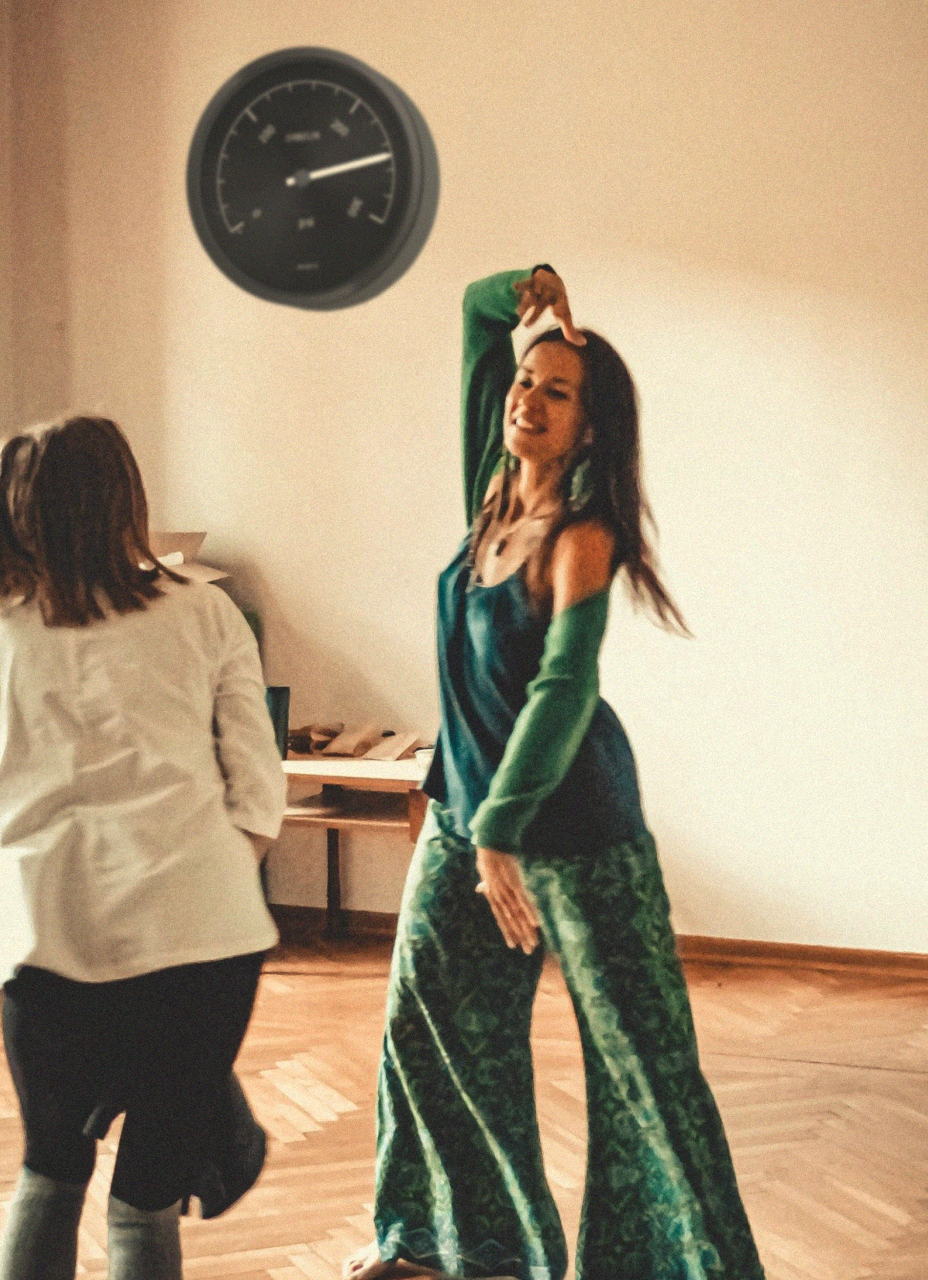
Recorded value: 250; psi
